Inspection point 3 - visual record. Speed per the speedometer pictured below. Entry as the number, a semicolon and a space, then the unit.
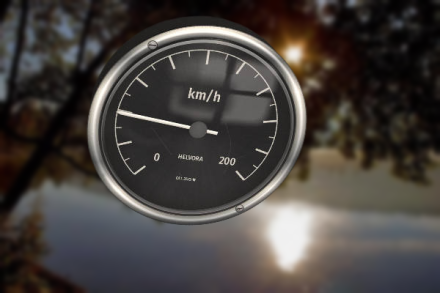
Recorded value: 40; km/h
